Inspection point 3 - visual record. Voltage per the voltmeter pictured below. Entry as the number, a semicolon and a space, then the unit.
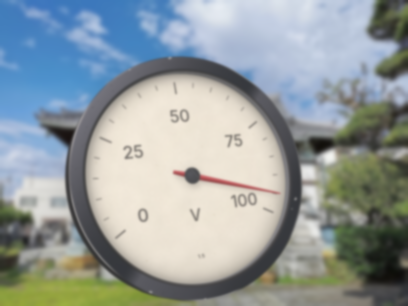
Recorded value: 95; V
